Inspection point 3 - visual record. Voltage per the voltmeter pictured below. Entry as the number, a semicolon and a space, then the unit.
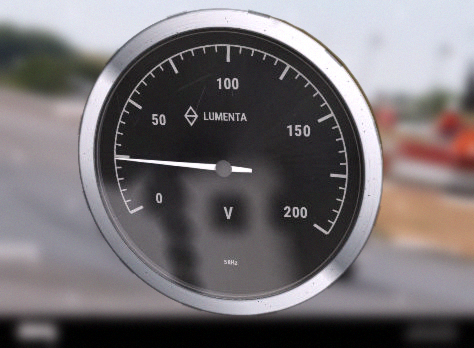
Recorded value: 25; V
